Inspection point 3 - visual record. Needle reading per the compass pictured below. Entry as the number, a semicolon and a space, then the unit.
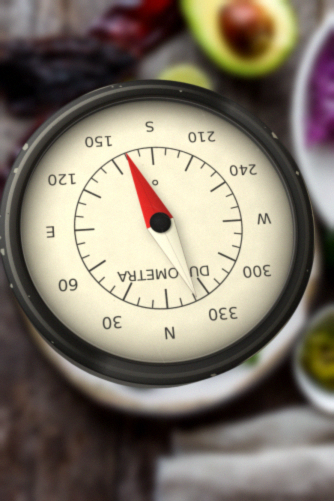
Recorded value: 160; °
